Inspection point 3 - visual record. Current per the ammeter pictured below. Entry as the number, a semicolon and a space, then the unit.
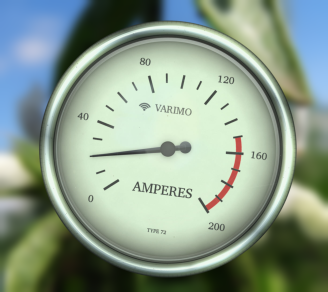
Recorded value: 20; A
